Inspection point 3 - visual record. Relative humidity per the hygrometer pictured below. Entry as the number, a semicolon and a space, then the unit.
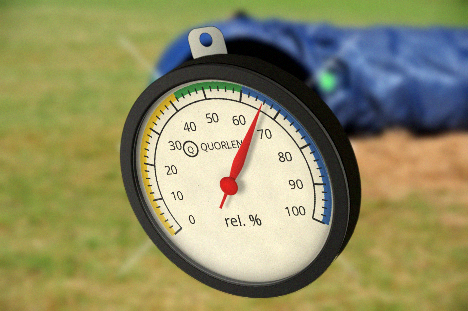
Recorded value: 66; %
